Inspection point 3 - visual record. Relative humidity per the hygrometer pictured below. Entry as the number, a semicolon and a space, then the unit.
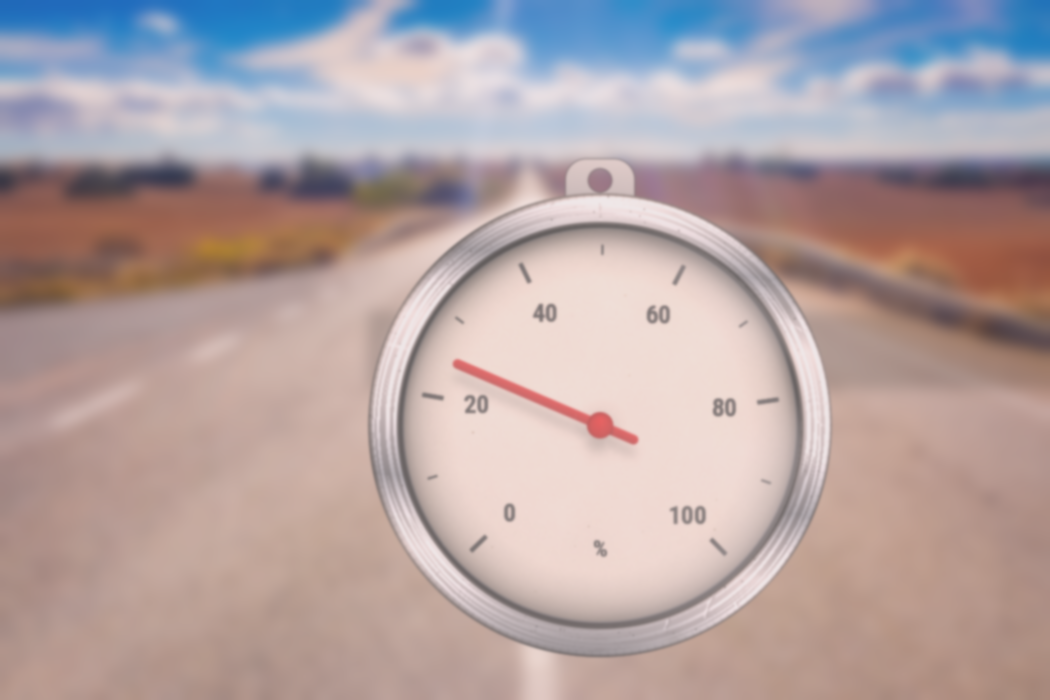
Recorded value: 25; %
